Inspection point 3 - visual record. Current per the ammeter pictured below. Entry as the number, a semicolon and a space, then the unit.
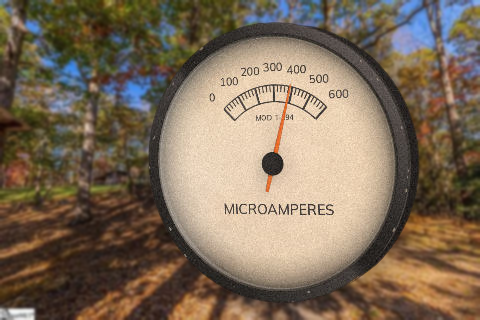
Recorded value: 400; µA
